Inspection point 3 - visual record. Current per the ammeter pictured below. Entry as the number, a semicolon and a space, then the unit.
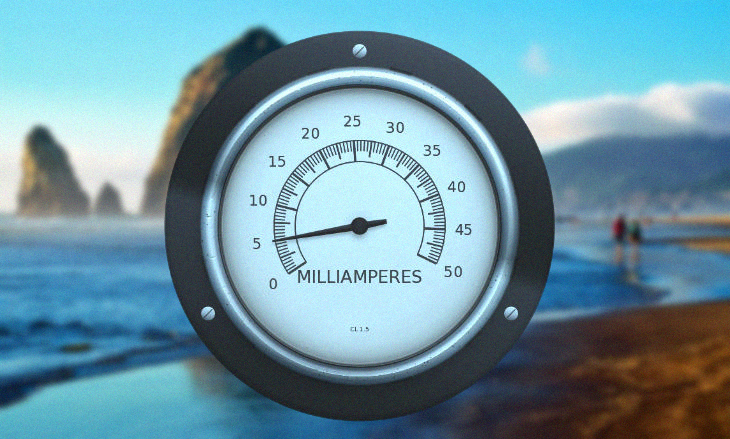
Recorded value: 5; mA
